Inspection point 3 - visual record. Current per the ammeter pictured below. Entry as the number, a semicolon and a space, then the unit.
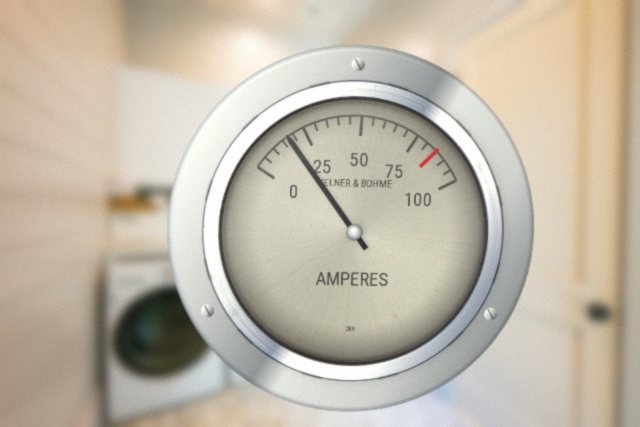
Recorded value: 17.5; A
